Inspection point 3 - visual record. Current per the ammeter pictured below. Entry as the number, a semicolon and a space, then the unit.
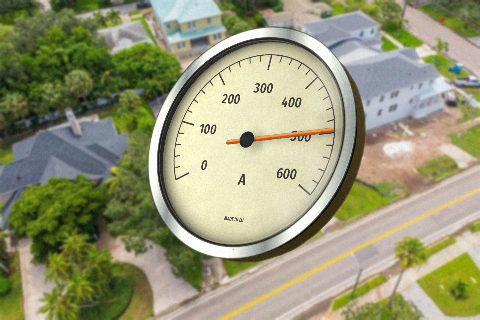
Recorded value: 500; A
